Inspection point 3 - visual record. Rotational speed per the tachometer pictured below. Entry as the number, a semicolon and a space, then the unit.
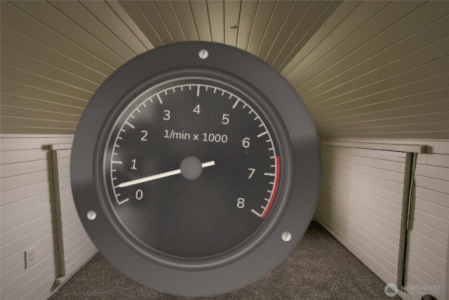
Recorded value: 400; rpm
